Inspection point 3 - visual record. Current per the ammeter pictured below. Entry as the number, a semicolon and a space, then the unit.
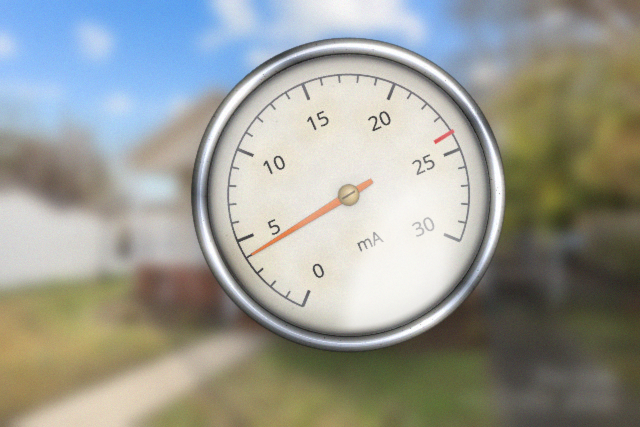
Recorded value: 4; mA
